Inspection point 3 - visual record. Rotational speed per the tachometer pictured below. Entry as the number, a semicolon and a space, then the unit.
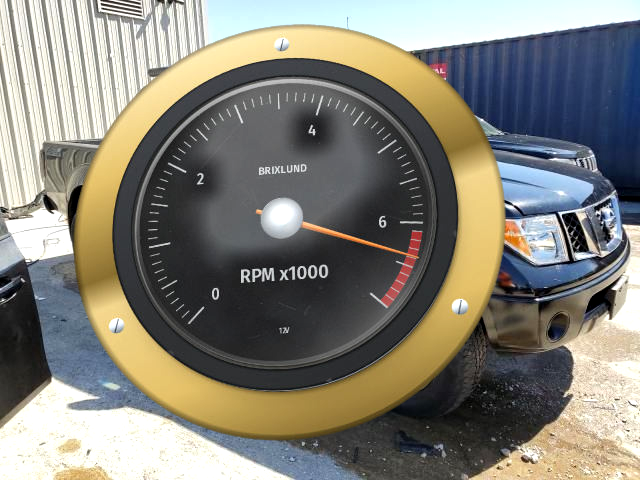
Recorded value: 6400; rpm
